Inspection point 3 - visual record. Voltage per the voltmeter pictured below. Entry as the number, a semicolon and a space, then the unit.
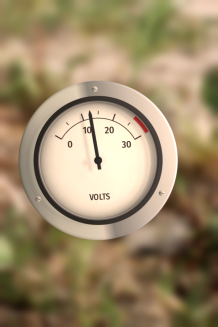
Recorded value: 12.5; V
